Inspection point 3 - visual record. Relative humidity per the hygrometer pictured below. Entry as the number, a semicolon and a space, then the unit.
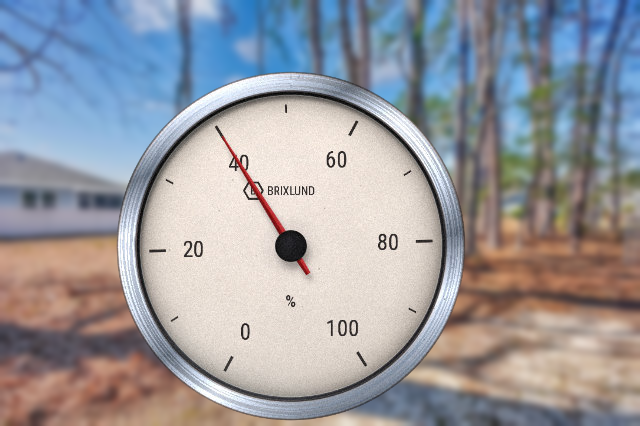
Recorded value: 40; %
